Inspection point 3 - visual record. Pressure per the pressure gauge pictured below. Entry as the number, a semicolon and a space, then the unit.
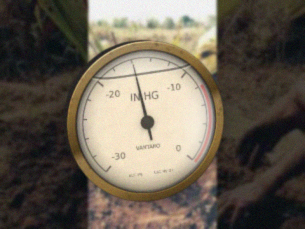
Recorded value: -16; inHg
